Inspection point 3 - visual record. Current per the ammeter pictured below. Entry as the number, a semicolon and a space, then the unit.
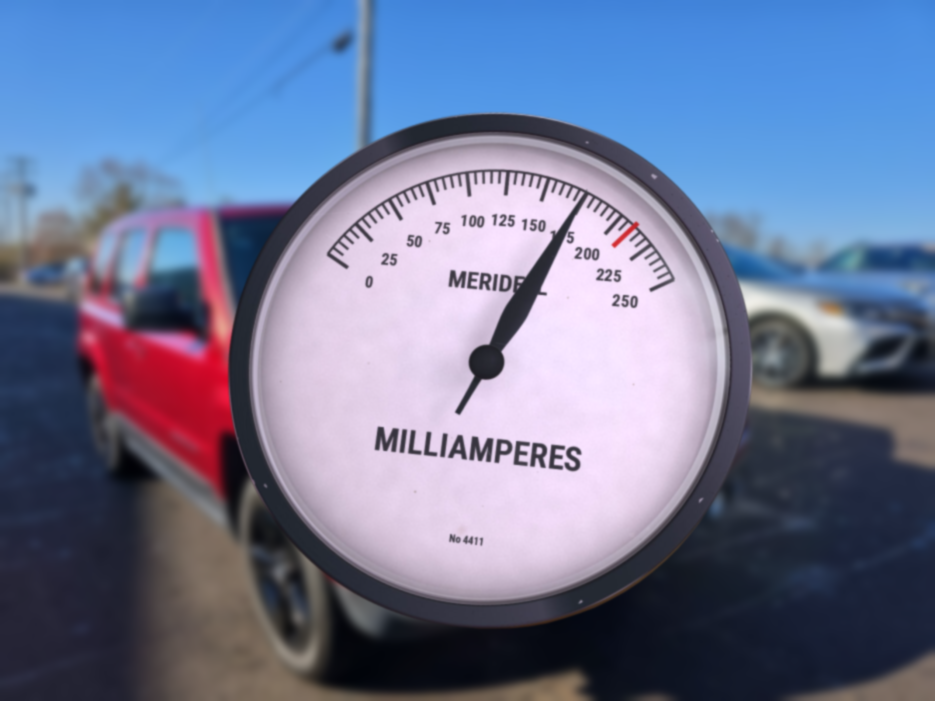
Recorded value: 175; mA
